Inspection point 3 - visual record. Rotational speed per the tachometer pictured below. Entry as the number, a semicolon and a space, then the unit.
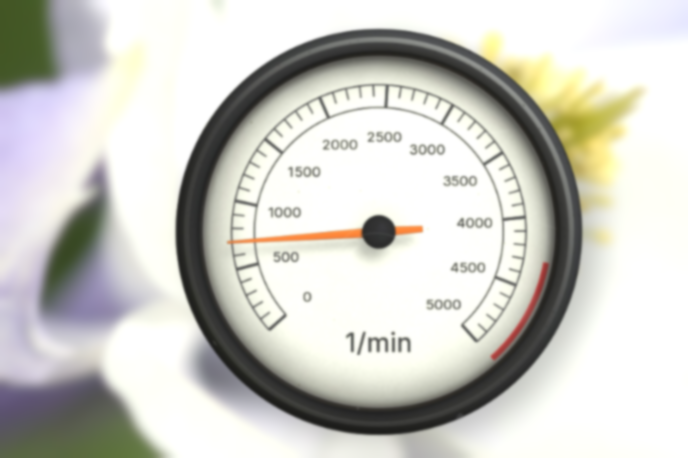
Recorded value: 700; rpm
